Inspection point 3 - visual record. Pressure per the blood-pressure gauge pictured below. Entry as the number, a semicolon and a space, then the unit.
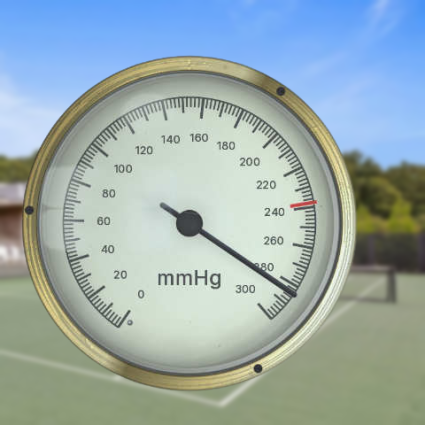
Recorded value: 284; mmHg
